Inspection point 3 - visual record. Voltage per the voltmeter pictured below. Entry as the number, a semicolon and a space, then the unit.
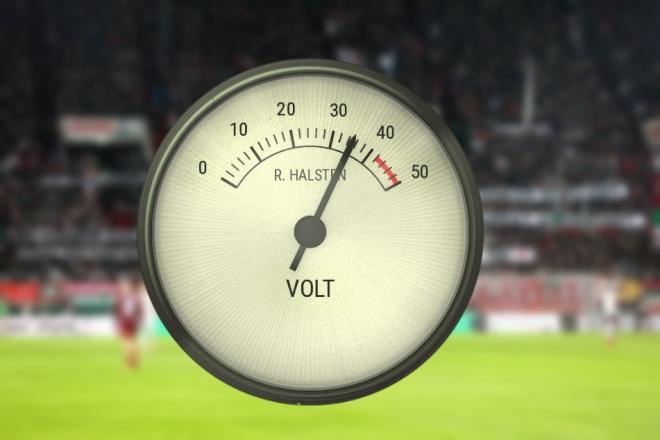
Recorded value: 35; V
